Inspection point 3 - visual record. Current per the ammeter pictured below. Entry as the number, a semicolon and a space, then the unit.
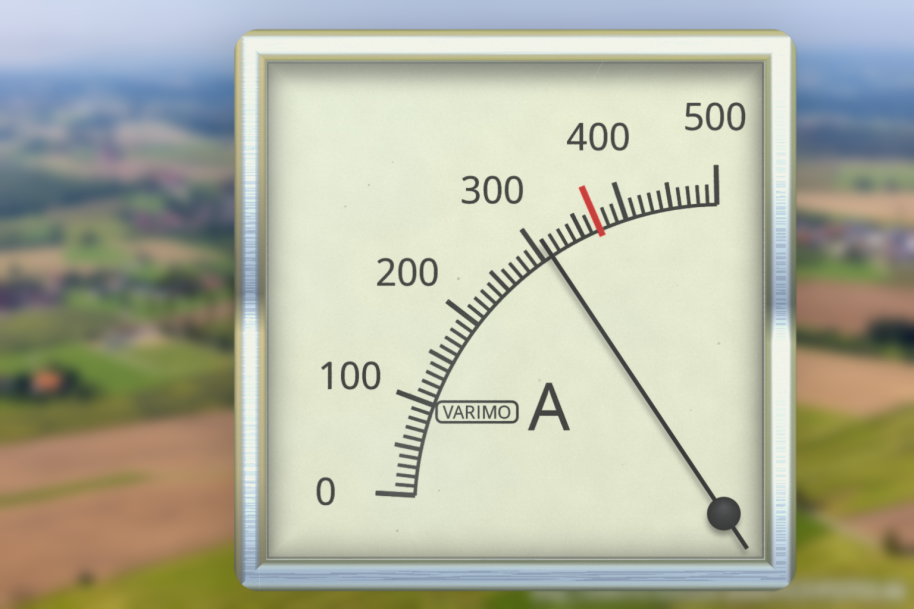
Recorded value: 310; A
